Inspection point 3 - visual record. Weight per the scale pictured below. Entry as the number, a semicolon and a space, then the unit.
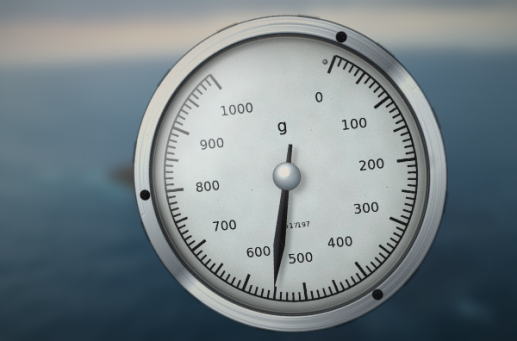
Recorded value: 550; g
